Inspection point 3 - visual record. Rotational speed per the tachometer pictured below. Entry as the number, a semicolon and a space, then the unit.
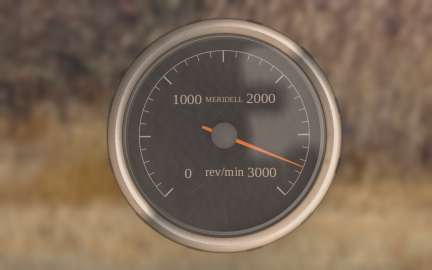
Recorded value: 2750; rpm
